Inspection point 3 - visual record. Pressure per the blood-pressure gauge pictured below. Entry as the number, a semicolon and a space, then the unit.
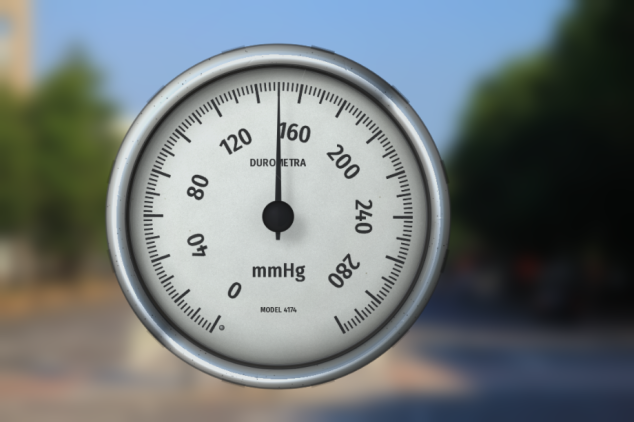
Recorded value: 150; mmHg
